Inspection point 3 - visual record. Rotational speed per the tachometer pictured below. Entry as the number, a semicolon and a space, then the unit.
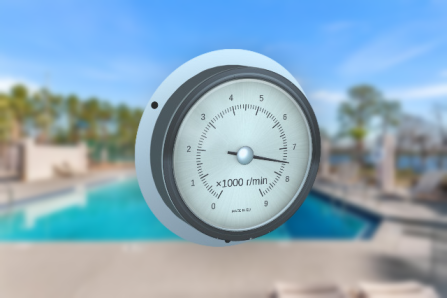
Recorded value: 7500; rpm
